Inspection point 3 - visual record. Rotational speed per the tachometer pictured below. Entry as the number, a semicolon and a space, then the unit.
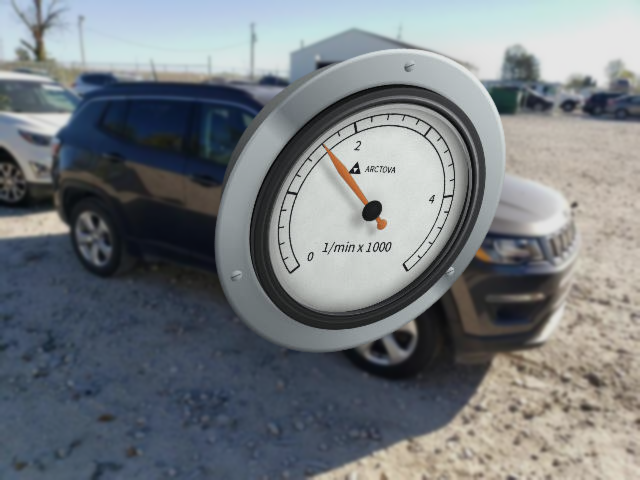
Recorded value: 1600; rpm
